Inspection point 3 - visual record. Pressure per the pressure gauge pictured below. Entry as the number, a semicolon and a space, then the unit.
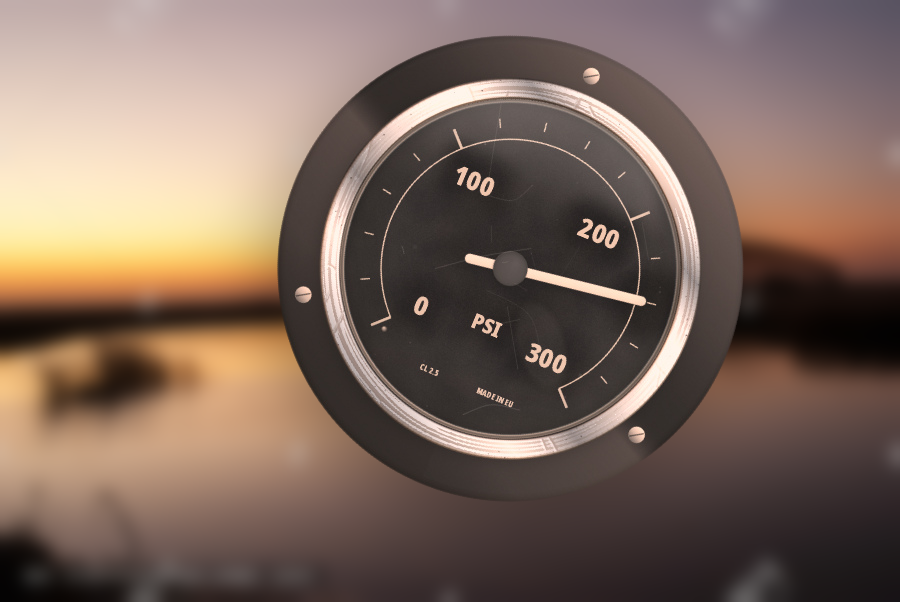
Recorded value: 240; psi
